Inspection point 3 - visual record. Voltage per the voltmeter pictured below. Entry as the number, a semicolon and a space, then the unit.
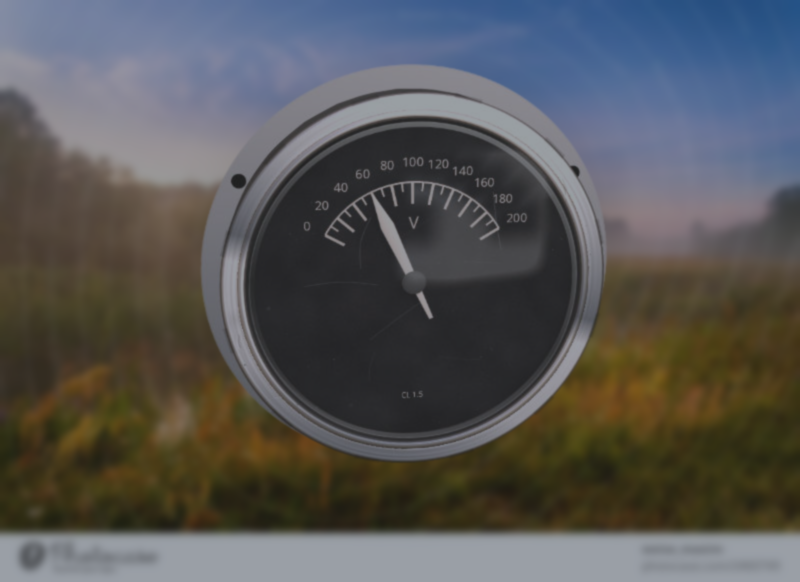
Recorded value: 60; V
